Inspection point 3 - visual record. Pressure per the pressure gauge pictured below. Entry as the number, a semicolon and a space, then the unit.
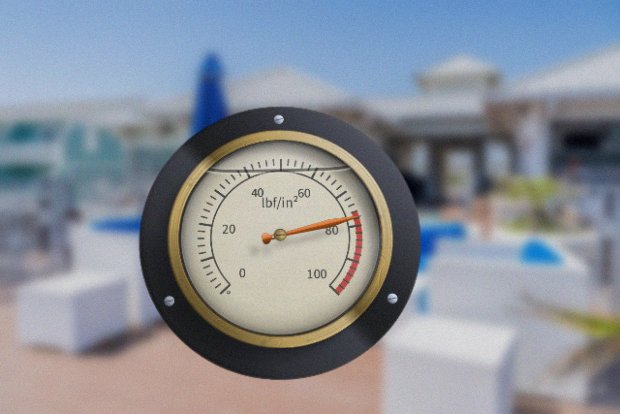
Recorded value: 78; psi
